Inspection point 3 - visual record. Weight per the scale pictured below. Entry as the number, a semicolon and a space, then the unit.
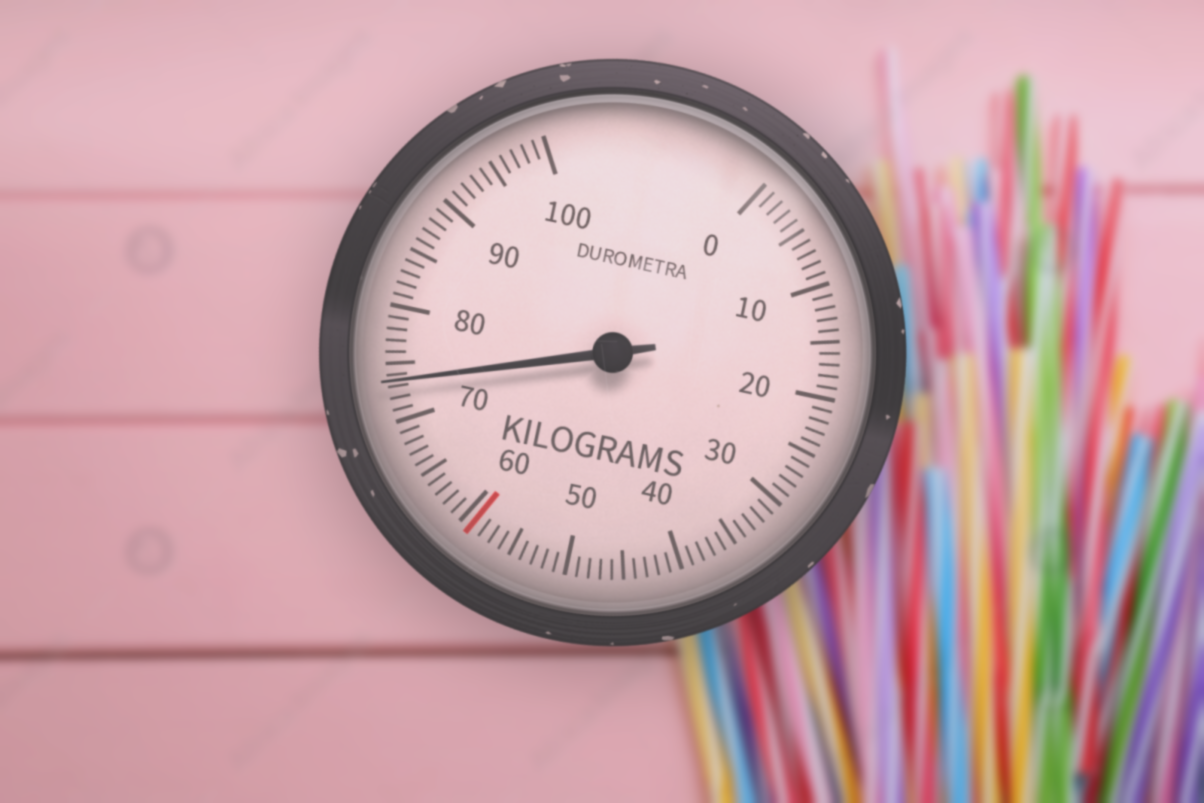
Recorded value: 73.5; kg
